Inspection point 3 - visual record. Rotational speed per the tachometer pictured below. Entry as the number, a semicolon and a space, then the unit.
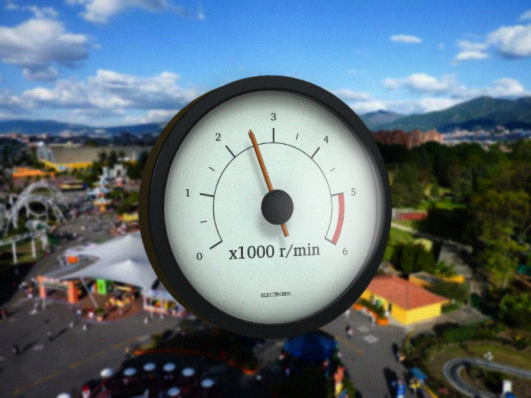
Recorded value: 2500; rpm
